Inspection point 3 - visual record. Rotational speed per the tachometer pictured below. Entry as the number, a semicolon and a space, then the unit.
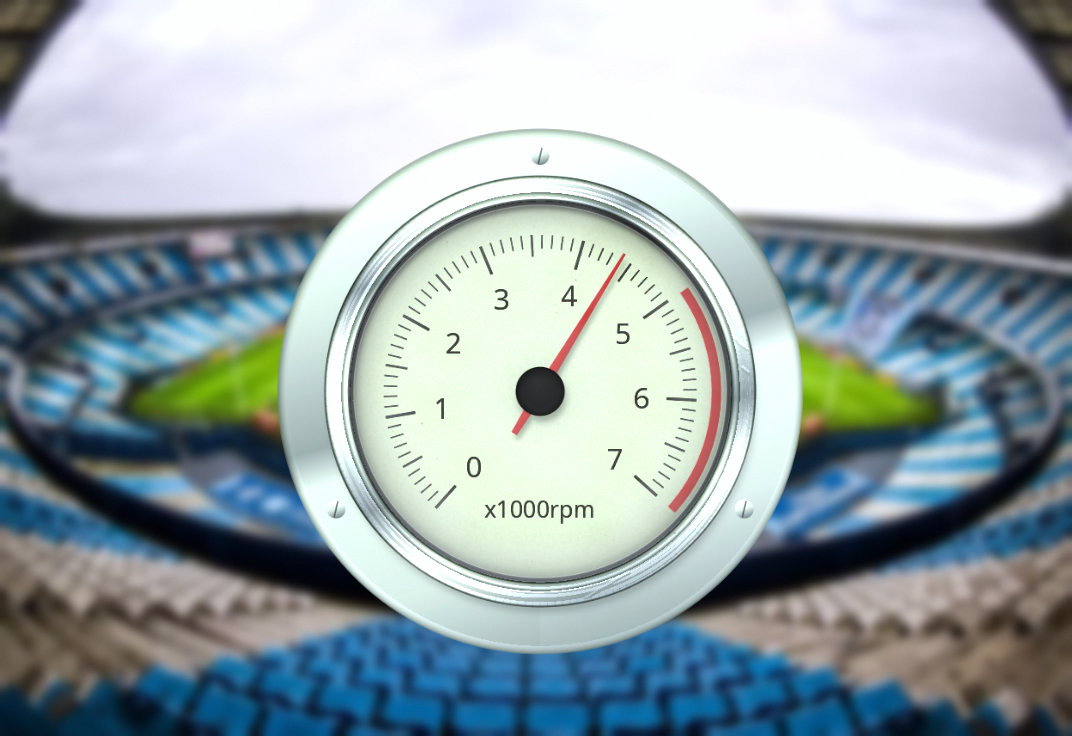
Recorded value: 4400; rpm
